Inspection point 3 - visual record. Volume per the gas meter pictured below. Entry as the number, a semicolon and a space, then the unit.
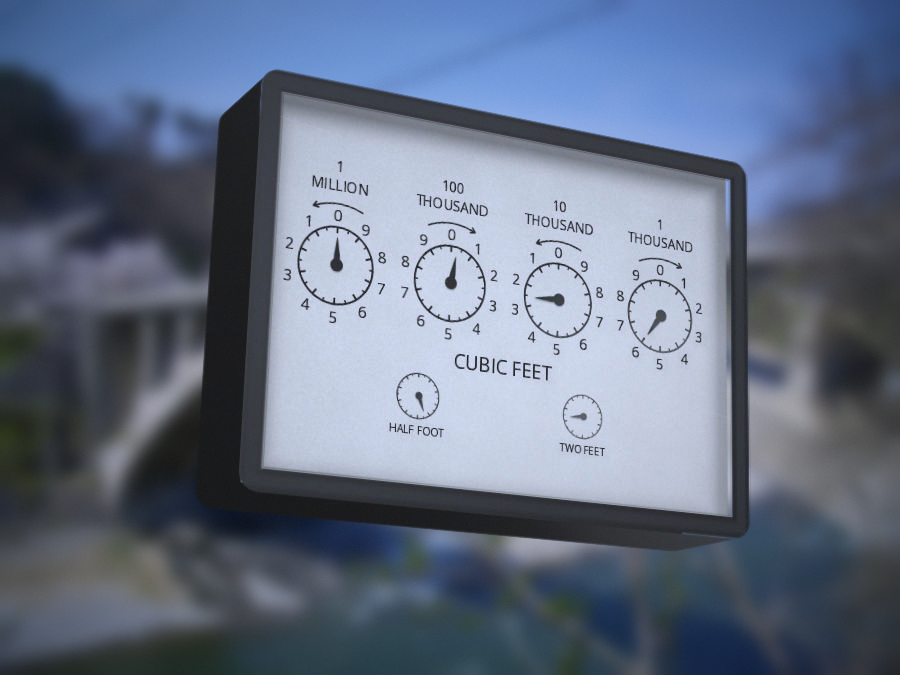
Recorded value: 2600; ft³
